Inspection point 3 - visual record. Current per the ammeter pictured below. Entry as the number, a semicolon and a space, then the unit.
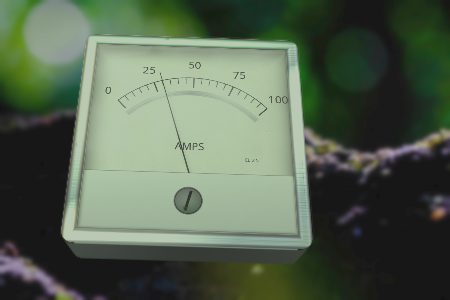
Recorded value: 30; A
